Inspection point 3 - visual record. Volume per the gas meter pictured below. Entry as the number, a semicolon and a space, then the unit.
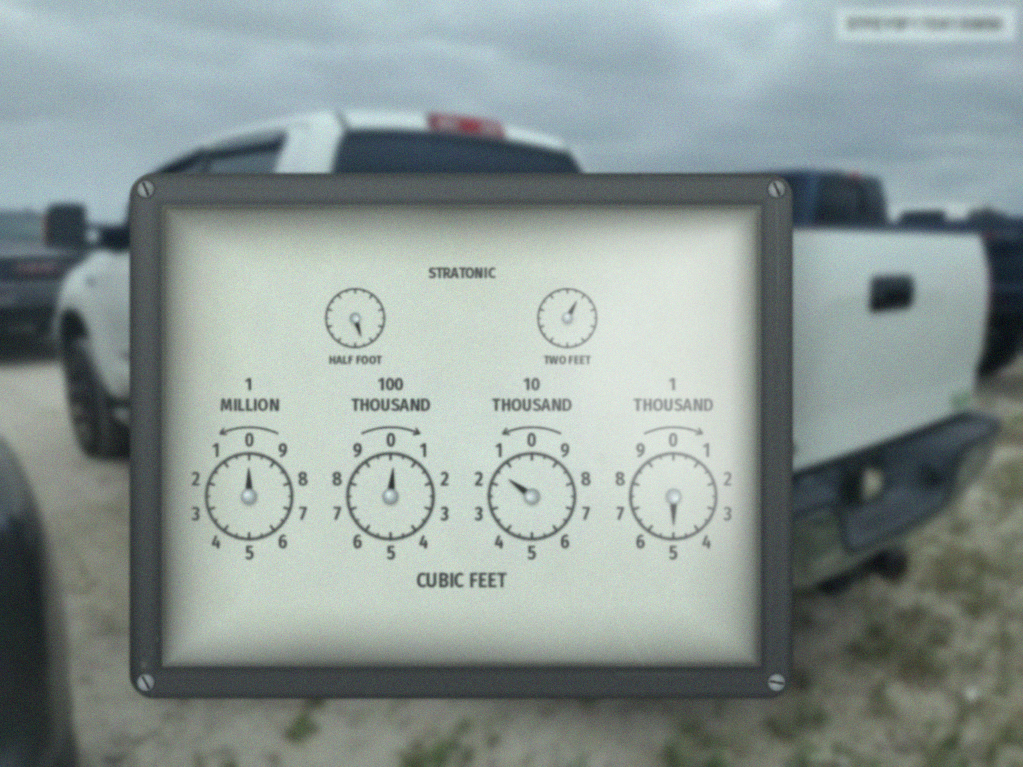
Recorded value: 1500; ft³
